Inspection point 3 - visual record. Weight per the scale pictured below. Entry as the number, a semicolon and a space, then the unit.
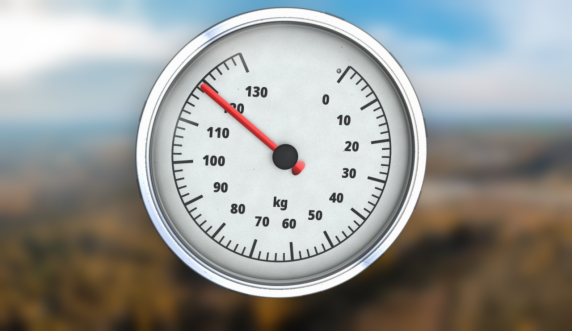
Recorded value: 119; kg
